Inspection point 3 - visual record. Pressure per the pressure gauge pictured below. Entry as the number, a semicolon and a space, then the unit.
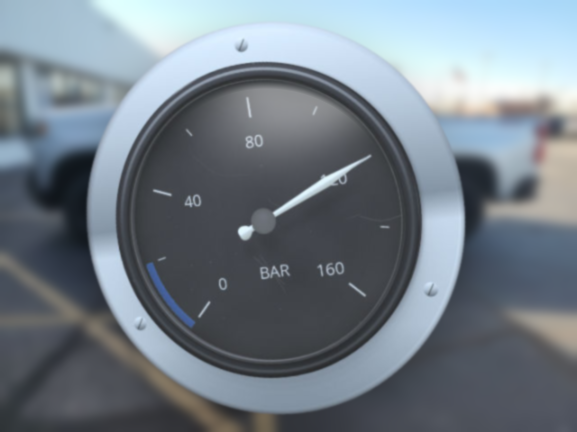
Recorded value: 120; bar
